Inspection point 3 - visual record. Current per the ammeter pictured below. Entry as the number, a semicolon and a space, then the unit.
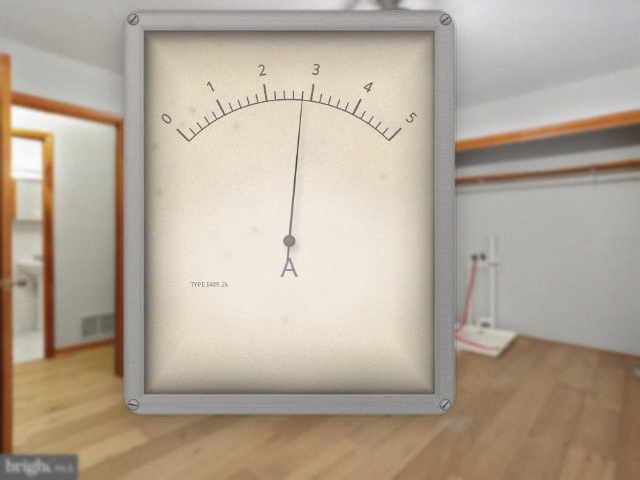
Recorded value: 2.8; A
